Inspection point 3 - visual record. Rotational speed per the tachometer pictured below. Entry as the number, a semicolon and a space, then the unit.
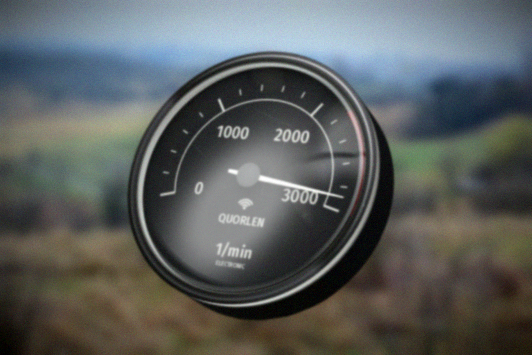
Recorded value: 2900; rpm
